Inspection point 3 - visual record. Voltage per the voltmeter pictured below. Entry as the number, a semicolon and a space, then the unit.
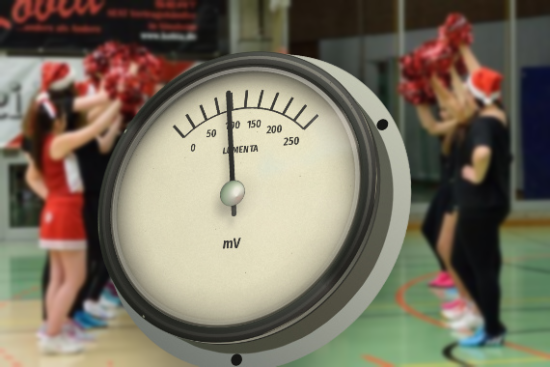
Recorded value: 100; mV
